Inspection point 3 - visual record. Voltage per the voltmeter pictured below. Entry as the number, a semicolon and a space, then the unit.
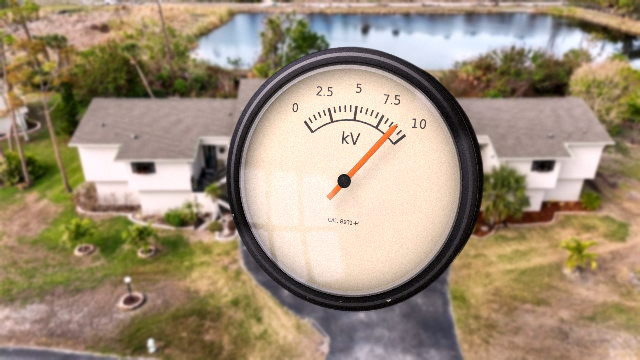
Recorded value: 9; kV
